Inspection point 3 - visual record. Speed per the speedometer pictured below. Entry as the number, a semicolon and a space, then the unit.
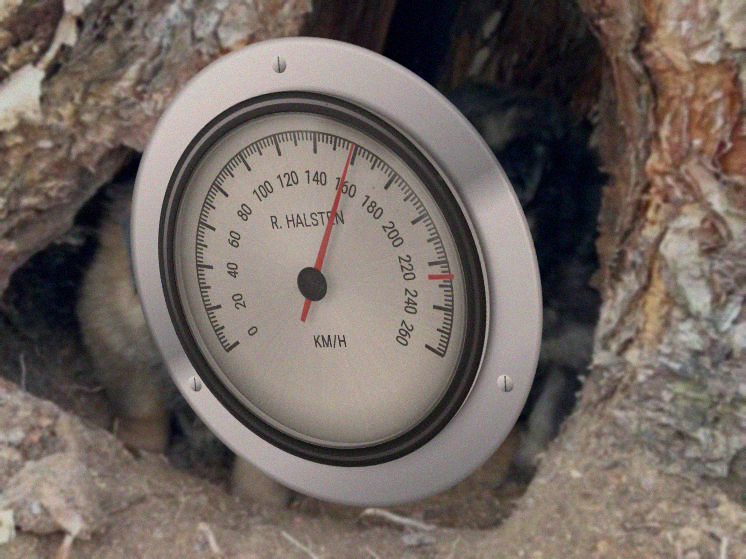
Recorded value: 160; km/h
